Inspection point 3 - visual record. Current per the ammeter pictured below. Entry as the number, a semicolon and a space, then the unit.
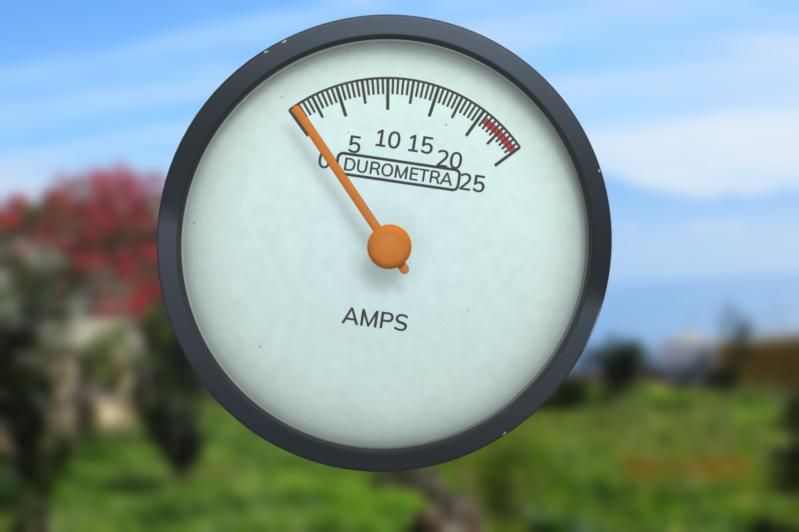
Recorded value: 0.5; A
